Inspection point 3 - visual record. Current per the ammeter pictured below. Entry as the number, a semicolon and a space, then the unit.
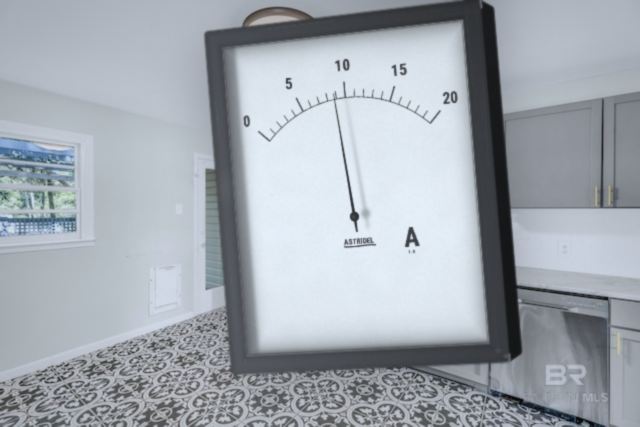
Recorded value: 9; A
